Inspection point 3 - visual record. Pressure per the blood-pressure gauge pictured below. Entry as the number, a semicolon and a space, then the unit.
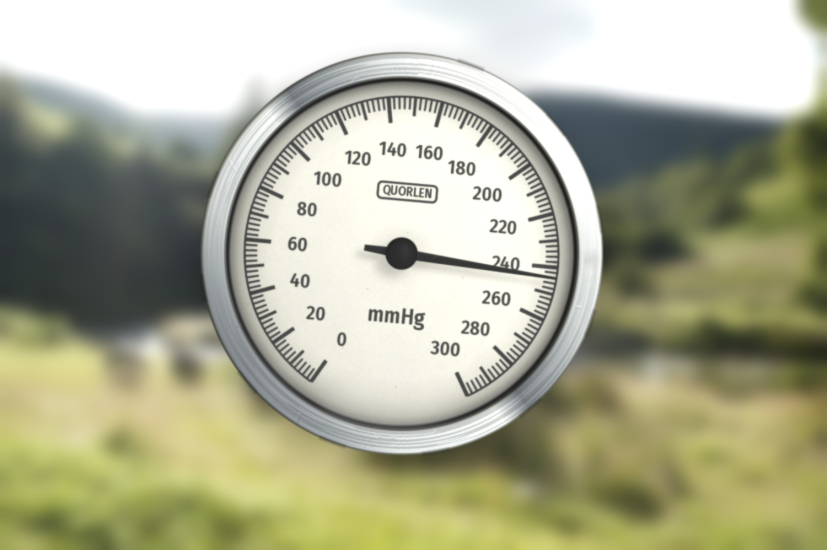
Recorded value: 244; mmHg
